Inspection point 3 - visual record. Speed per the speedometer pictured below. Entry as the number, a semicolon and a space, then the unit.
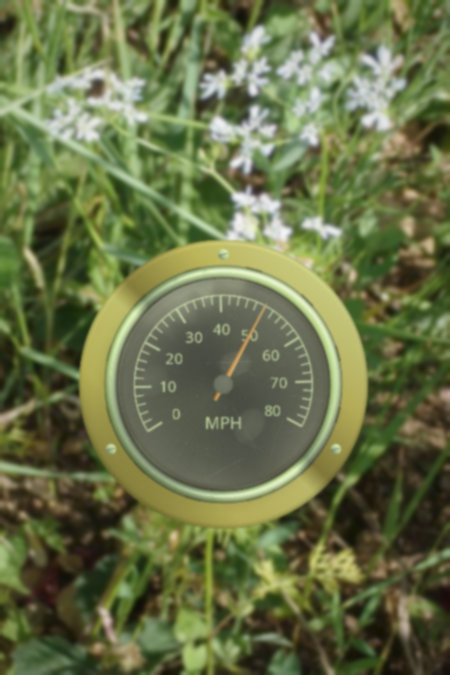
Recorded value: 50; mph
